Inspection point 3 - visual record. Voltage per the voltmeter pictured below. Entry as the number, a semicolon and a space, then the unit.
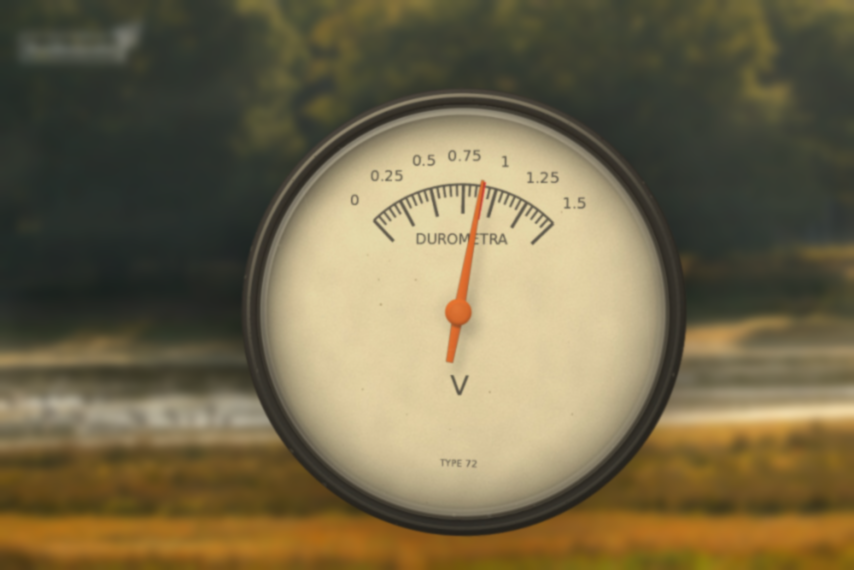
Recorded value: 0.9; V
